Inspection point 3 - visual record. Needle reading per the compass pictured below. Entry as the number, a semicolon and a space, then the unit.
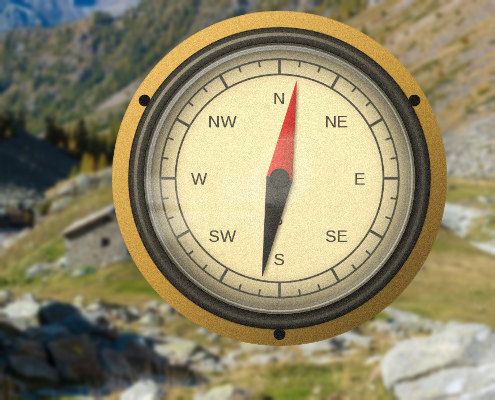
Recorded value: 10; °
